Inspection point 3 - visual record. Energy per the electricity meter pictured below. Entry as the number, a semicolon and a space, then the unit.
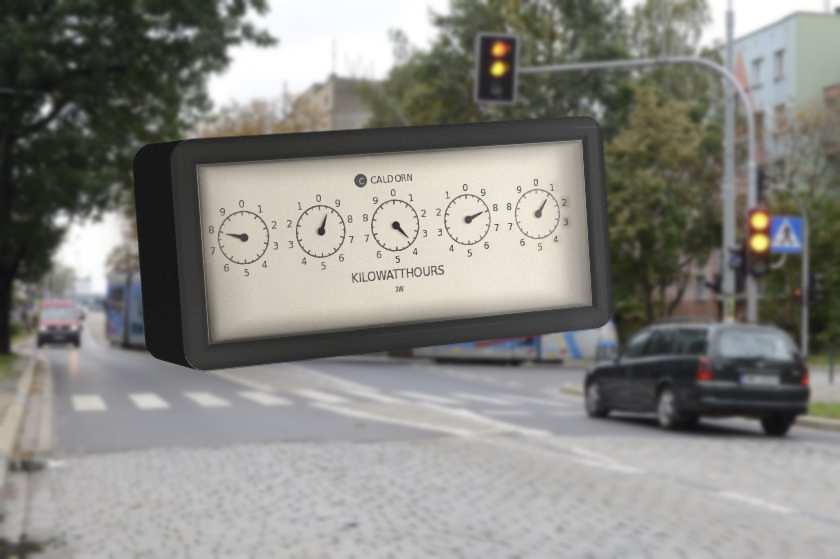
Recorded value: 79381; kWh
